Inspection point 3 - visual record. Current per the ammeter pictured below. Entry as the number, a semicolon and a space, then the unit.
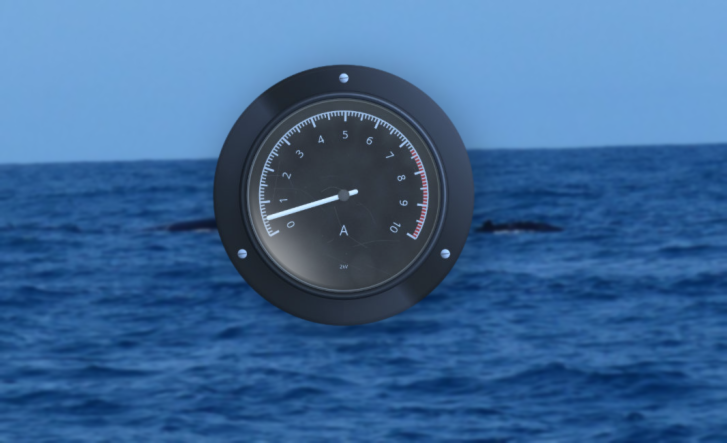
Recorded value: 0.5; A
